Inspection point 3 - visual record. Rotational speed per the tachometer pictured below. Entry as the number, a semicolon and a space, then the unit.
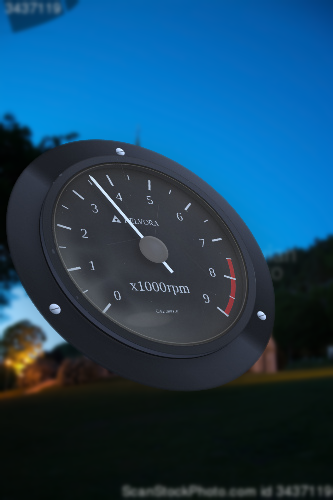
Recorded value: 3500; rpm
